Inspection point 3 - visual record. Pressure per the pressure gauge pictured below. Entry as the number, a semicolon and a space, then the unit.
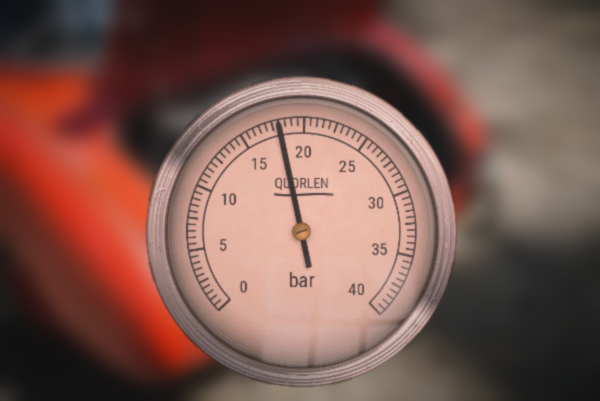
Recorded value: 18; bar
